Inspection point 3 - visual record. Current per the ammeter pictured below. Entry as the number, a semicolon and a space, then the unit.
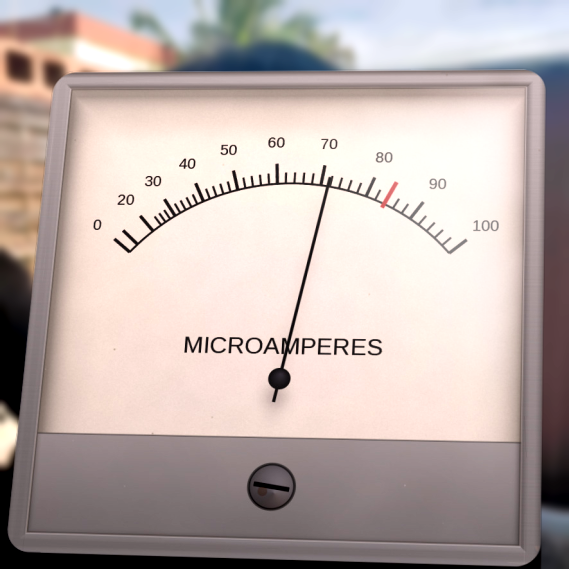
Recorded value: 72; µA
